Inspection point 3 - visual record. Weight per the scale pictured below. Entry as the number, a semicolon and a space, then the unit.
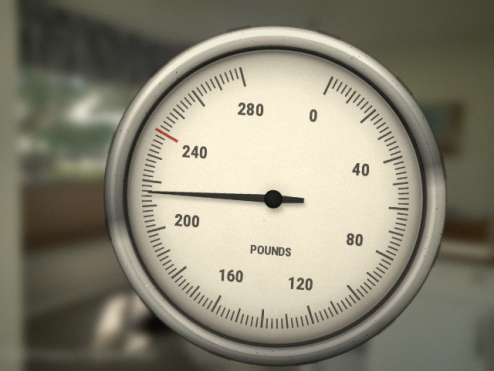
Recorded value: 216; lb
